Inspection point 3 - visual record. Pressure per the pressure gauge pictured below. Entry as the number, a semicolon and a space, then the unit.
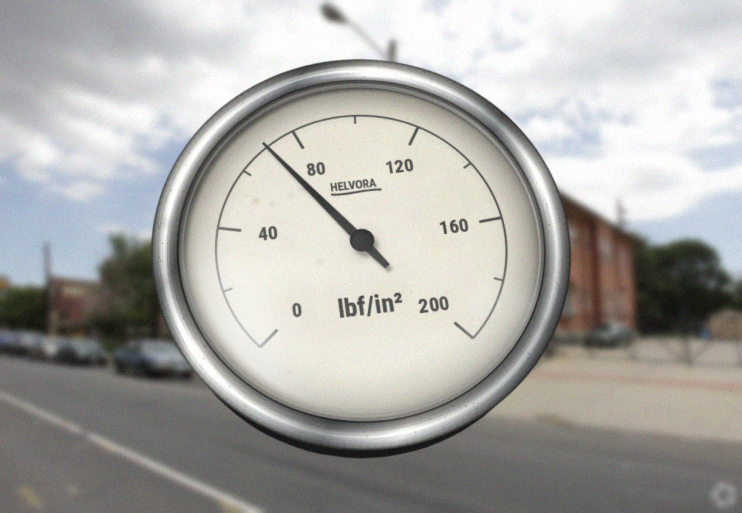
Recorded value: 70; psi
